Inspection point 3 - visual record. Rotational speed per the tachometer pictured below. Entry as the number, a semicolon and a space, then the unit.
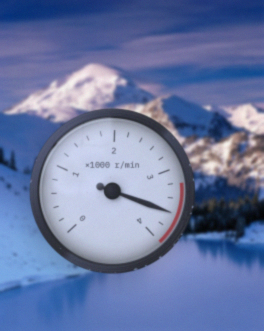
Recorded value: 3600; rpm
